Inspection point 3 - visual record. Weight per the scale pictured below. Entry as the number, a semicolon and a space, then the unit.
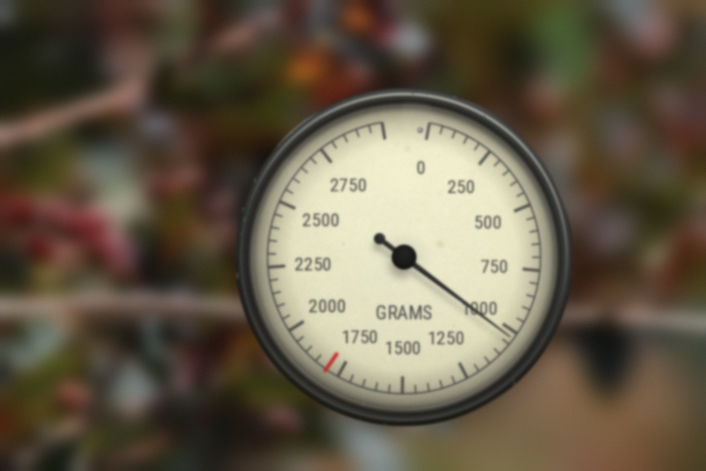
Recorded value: 1025; g
